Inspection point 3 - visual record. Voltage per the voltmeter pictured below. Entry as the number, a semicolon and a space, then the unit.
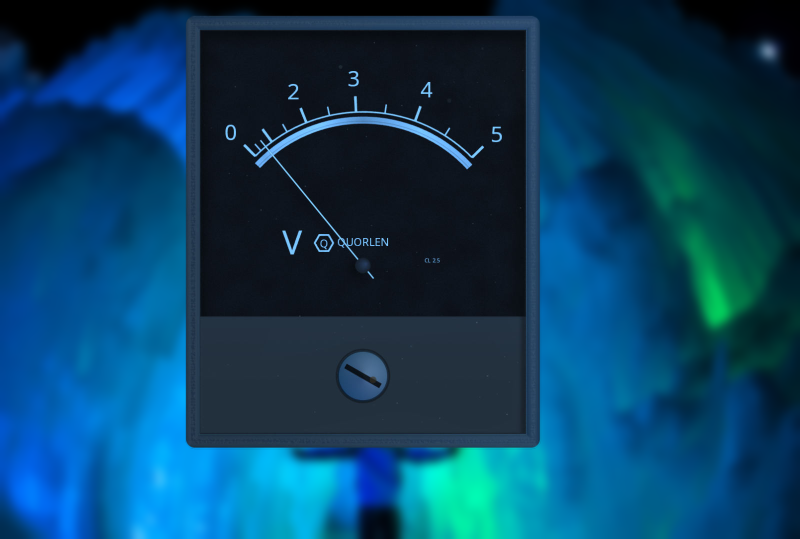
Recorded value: 0.75; V
